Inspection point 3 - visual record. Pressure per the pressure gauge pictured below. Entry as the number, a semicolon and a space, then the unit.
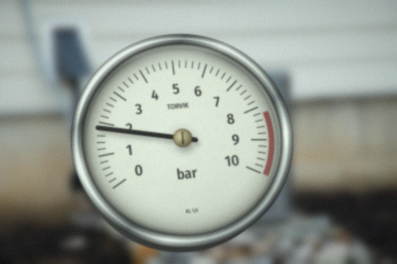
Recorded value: 1.8; bar
